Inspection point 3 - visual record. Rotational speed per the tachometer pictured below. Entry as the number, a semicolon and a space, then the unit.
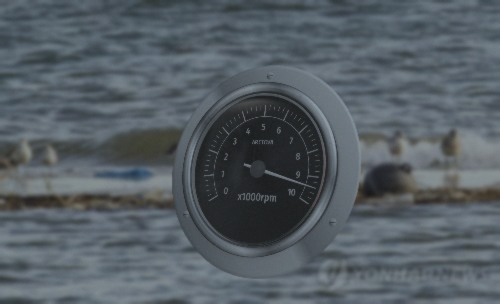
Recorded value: 9400; rpm
